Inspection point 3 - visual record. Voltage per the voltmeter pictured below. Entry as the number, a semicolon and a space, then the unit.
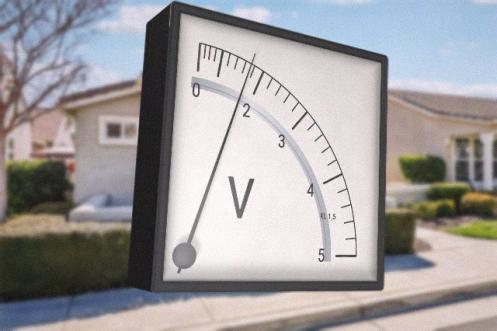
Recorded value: 1.7; V
